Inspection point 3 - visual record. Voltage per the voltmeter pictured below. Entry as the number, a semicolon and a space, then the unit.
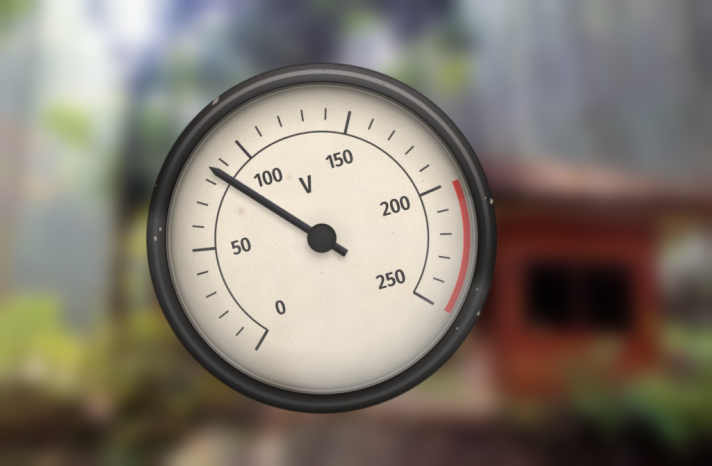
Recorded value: 85; V
